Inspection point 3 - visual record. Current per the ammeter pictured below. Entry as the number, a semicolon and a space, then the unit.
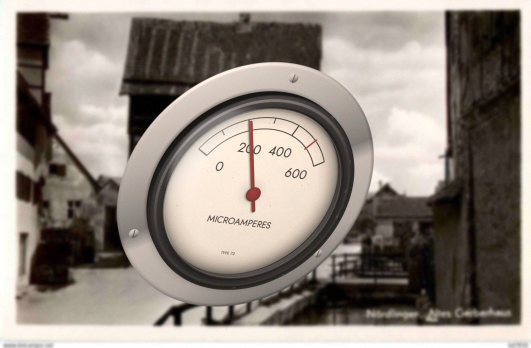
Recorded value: 200; µA
